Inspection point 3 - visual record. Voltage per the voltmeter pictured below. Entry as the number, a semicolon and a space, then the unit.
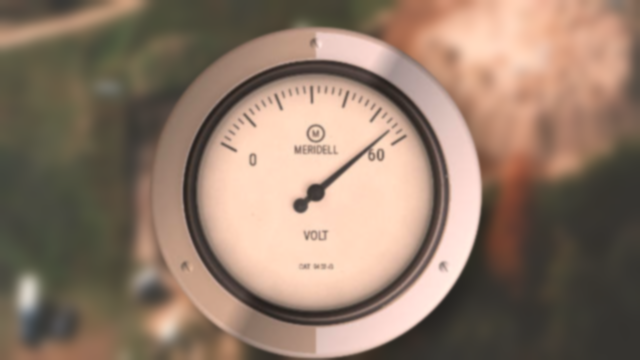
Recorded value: 56; V
